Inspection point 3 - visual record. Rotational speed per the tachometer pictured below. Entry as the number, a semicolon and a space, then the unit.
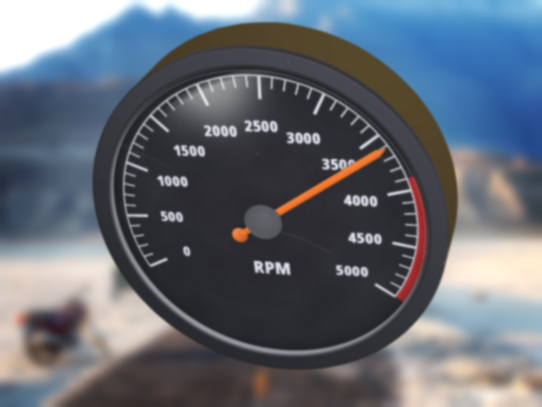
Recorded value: 3600; rpm
